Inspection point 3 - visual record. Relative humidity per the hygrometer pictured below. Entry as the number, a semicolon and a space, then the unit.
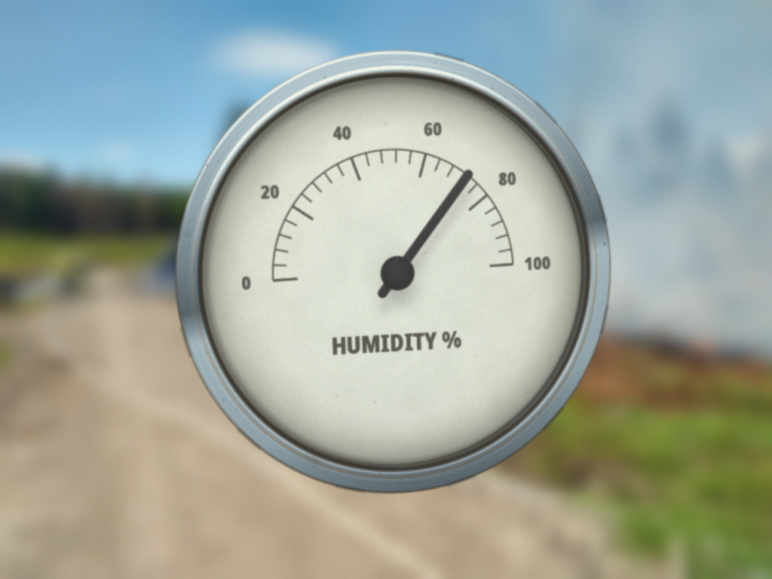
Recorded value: 72; %
